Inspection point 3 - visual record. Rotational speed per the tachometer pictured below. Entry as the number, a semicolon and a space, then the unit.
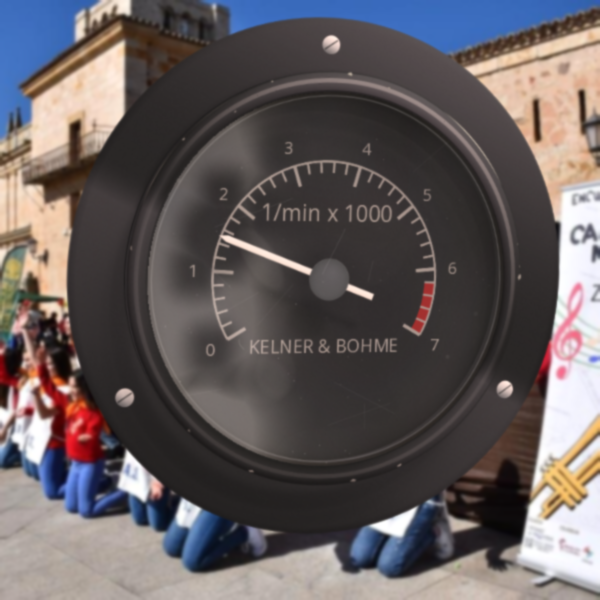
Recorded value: 1500; rpm
